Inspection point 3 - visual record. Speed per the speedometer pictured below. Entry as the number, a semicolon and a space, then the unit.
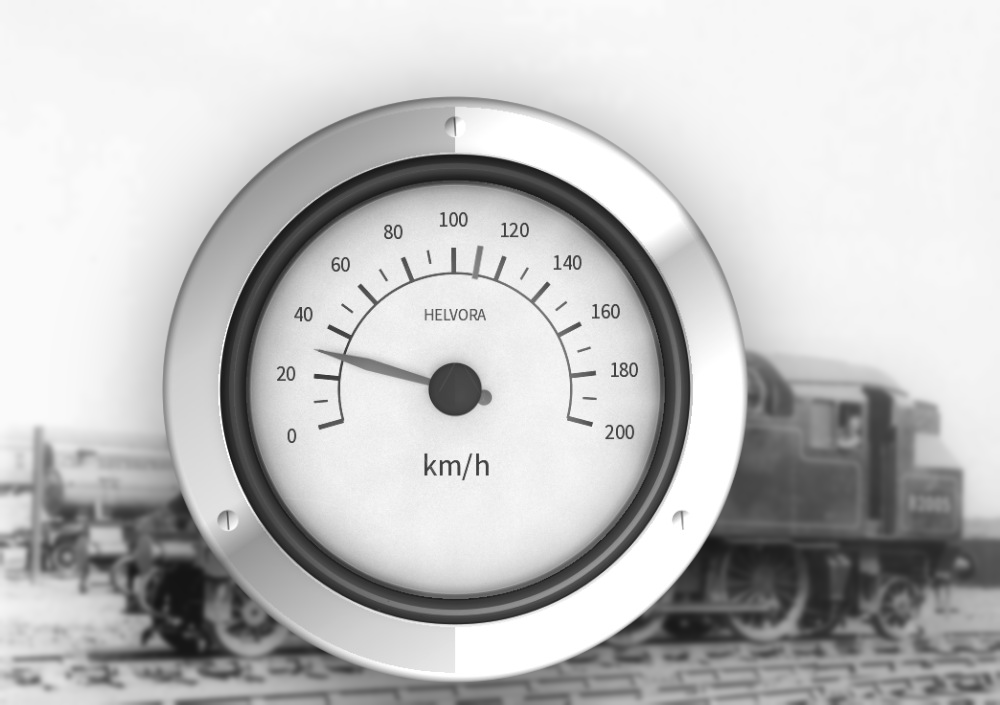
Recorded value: 30; km/h
